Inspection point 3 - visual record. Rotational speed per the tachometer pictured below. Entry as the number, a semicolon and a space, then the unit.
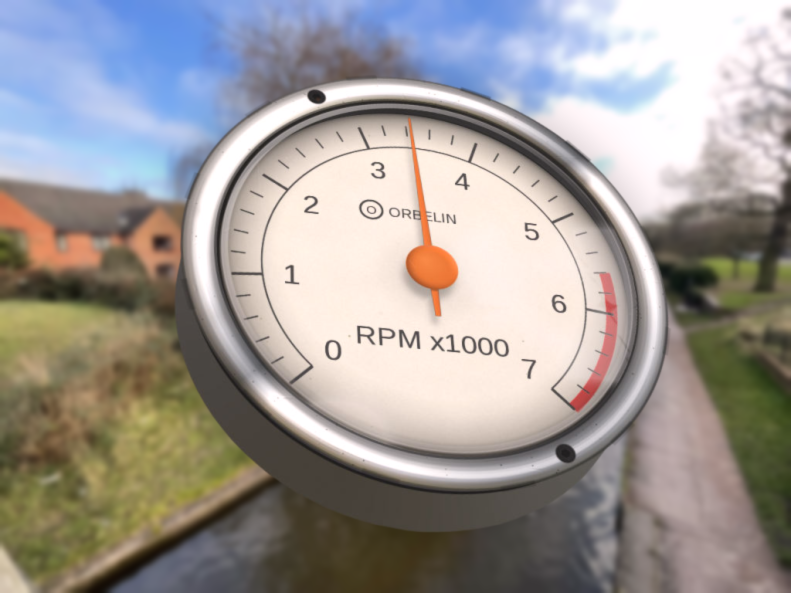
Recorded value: 3400; rpm
